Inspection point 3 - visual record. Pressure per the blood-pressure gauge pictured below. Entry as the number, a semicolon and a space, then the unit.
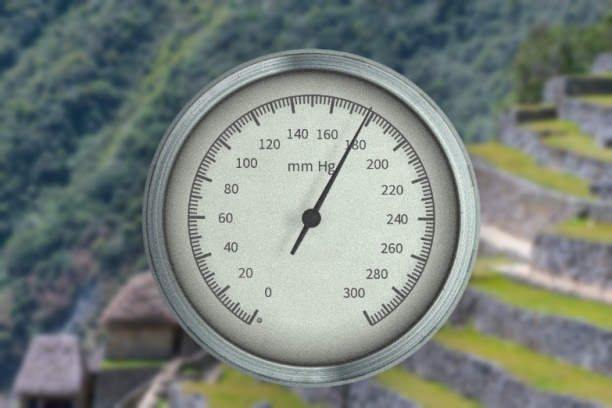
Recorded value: 178; mmHg
